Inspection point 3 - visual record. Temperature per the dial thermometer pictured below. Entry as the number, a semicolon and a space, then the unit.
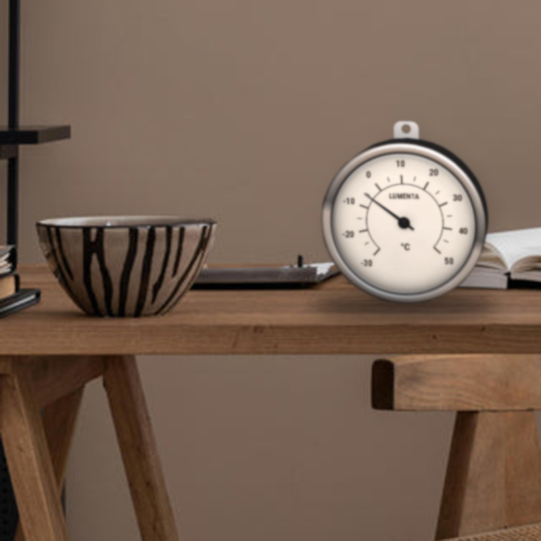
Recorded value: -5; °C
